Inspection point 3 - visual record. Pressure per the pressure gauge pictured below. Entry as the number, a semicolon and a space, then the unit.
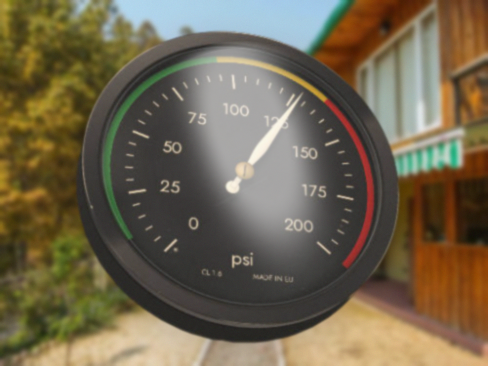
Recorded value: 127.5; psi
